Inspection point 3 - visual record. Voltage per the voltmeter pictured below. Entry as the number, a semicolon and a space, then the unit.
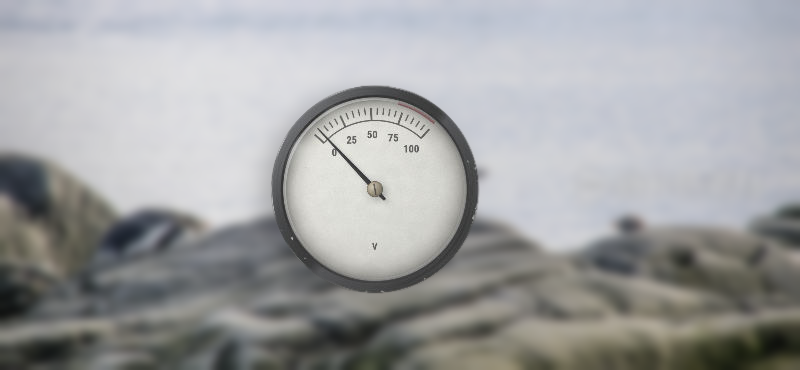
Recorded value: 5; V
